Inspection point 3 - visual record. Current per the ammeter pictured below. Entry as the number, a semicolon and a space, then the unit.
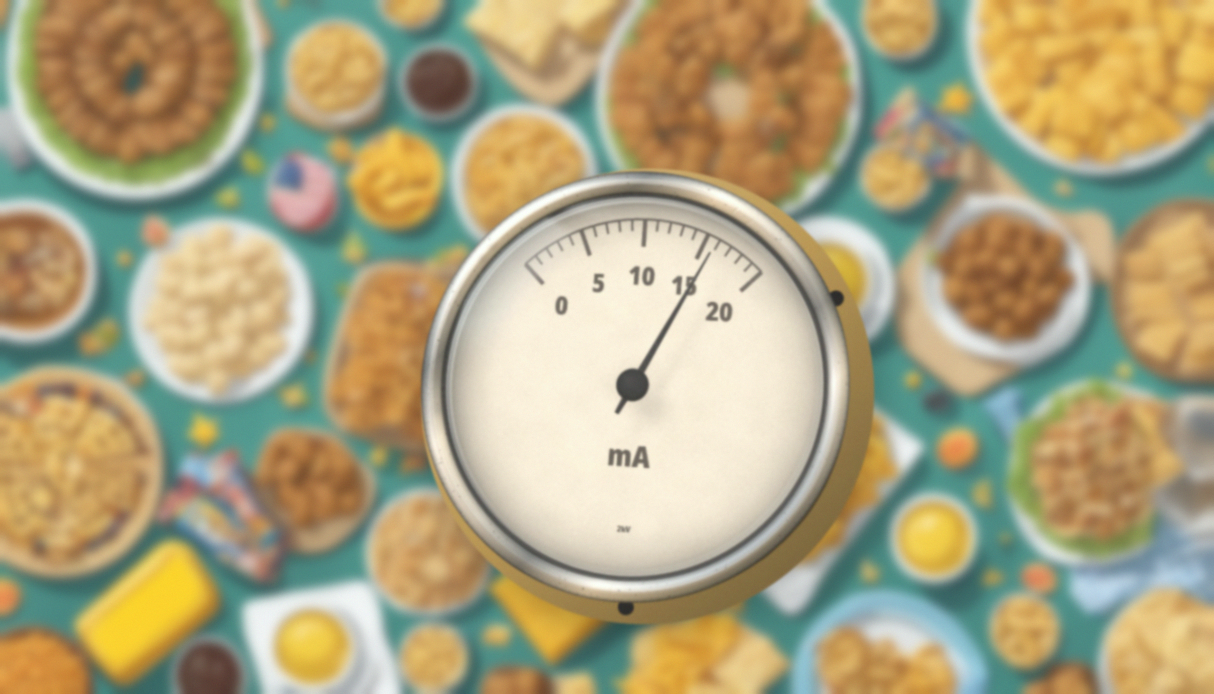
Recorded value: 16; mA
